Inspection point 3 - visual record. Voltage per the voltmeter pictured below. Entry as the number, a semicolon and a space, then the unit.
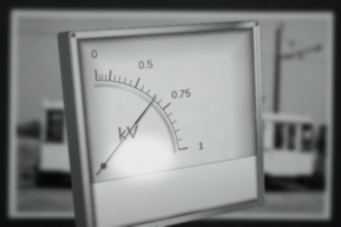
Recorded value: 0.65; kV
